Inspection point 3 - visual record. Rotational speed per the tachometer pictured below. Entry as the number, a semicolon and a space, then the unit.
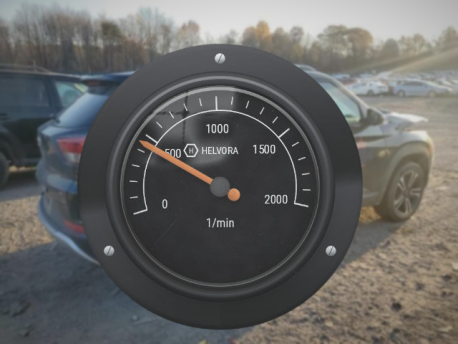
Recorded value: 450; rpm
